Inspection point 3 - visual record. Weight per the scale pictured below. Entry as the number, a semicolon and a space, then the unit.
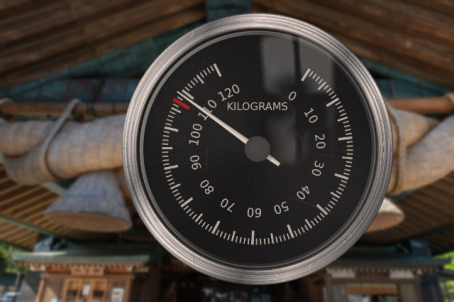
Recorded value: 109; kg
